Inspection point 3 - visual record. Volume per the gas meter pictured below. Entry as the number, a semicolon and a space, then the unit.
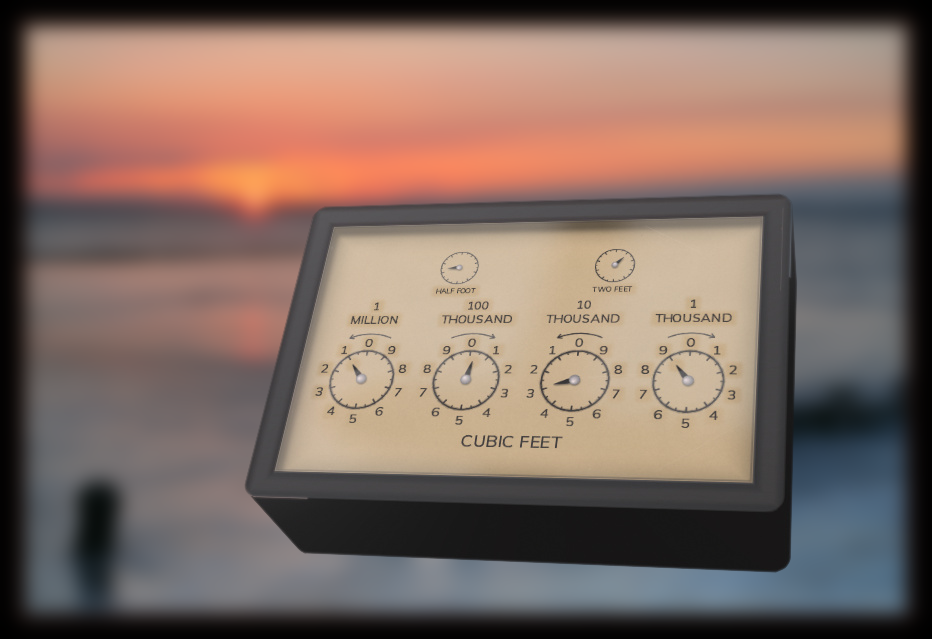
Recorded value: 102900; ft³
